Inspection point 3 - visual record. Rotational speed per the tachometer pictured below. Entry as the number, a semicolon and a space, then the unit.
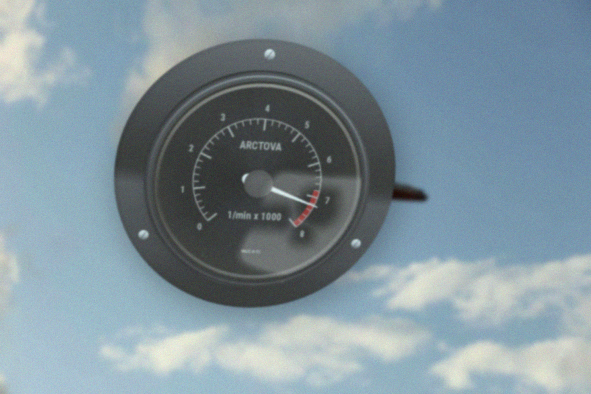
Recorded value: 7200; rpm
